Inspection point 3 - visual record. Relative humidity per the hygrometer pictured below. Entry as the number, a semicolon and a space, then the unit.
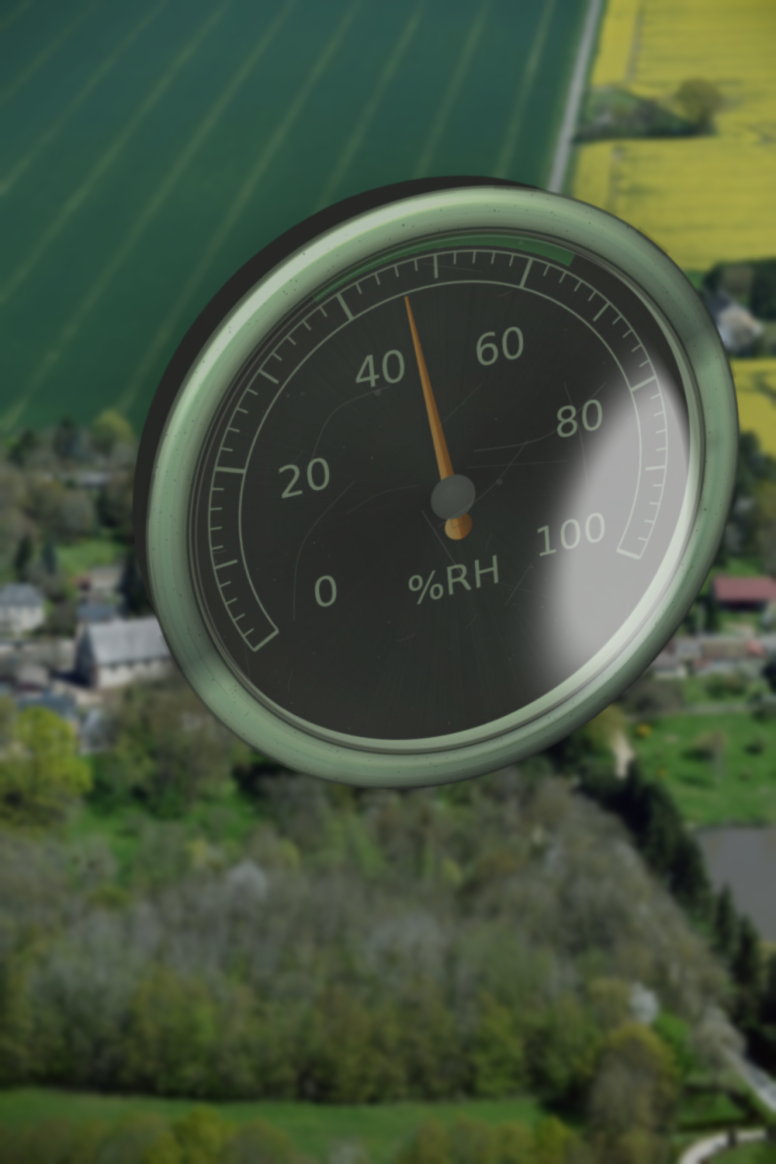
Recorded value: 46; %
